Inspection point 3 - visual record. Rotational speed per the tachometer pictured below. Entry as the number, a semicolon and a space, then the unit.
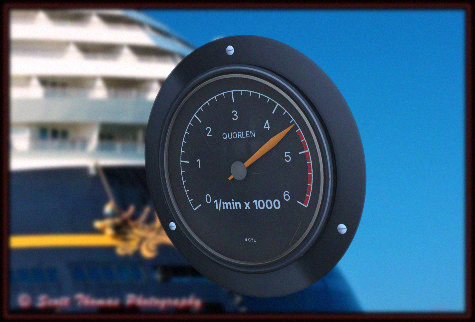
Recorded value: 4500; rpm
